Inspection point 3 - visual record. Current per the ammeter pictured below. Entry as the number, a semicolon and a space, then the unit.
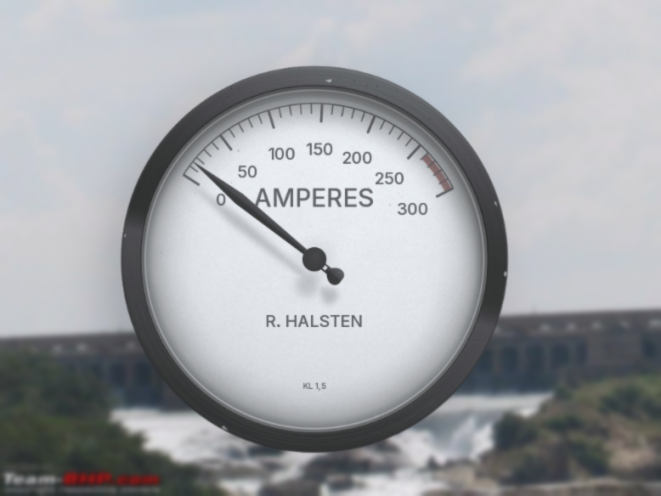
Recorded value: 15; A
